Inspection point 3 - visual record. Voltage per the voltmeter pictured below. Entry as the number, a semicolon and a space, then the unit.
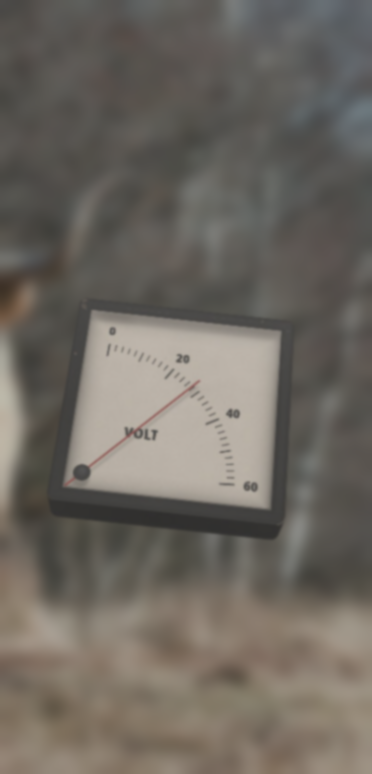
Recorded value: 28; V
